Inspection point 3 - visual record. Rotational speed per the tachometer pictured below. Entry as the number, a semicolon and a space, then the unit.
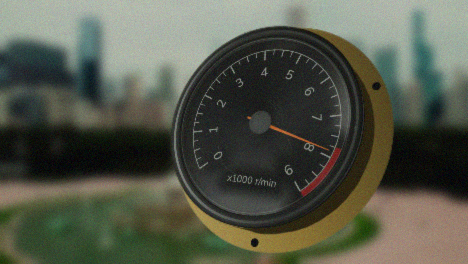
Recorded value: 7875; rpm
